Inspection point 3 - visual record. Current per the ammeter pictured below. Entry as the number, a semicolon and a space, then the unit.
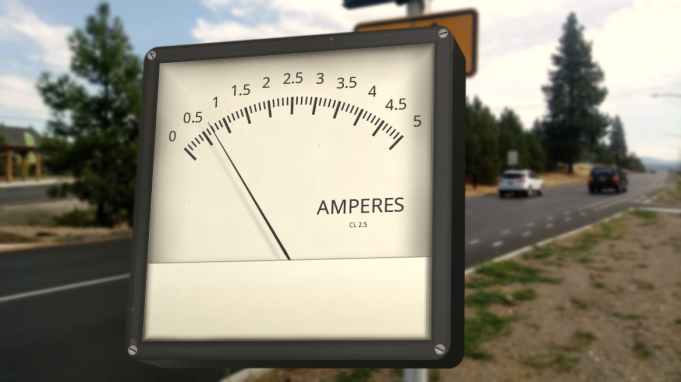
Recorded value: 0.7; A
